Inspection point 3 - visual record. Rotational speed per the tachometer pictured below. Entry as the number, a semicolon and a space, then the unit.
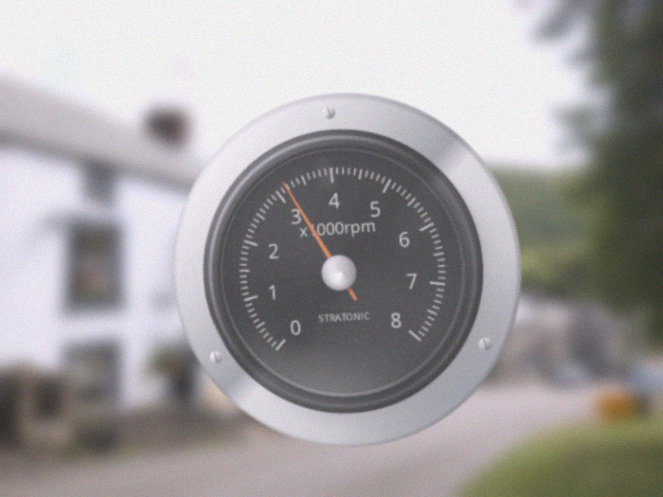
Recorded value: 3200; rpm
